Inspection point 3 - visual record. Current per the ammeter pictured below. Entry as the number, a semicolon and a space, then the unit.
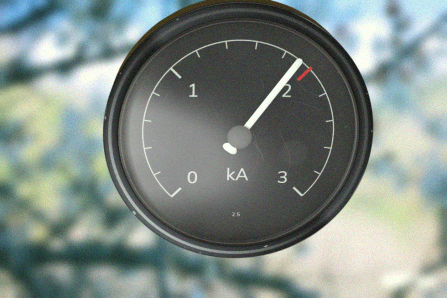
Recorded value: 1.9; kA
